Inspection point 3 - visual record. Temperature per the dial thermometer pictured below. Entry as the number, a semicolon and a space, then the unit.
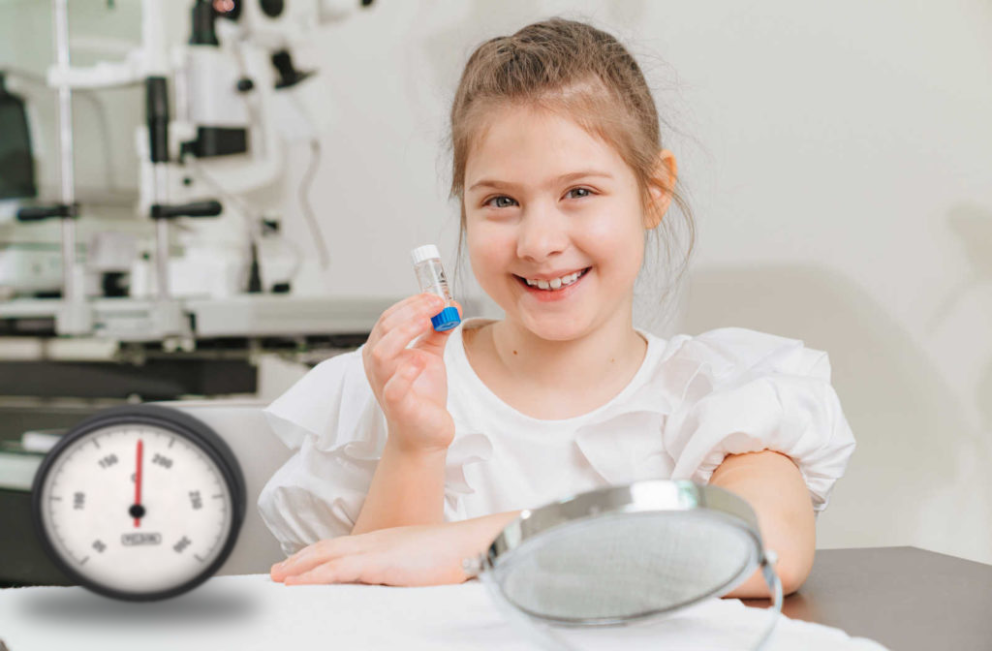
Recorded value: 180; °C
